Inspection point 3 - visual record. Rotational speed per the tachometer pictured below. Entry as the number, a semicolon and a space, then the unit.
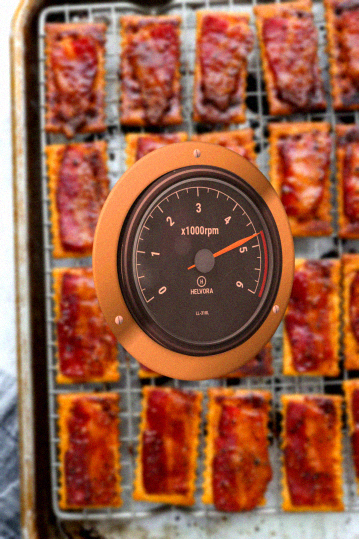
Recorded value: 4750; rpm
